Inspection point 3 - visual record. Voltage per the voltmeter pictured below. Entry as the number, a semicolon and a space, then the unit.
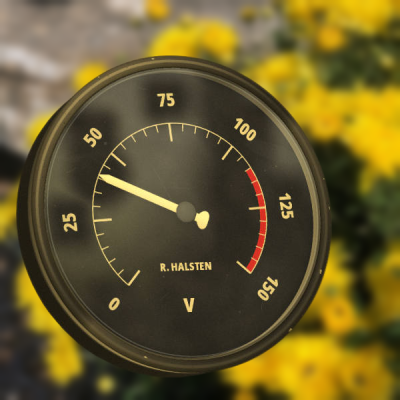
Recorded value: 40; V
